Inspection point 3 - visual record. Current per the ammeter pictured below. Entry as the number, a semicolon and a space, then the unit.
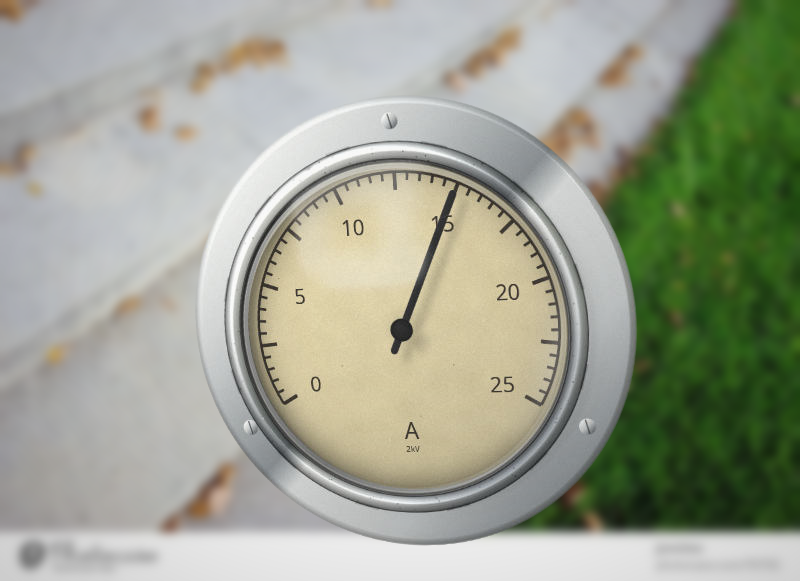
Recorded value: 15; A
